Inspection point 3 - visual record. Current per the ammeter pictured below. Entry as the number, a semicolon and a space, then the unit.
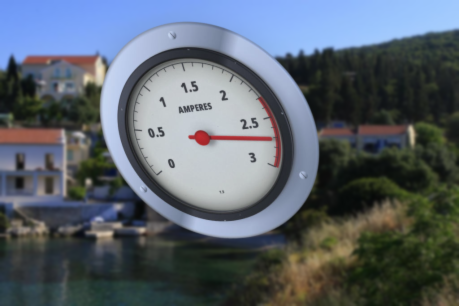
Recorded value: 2.7; A
